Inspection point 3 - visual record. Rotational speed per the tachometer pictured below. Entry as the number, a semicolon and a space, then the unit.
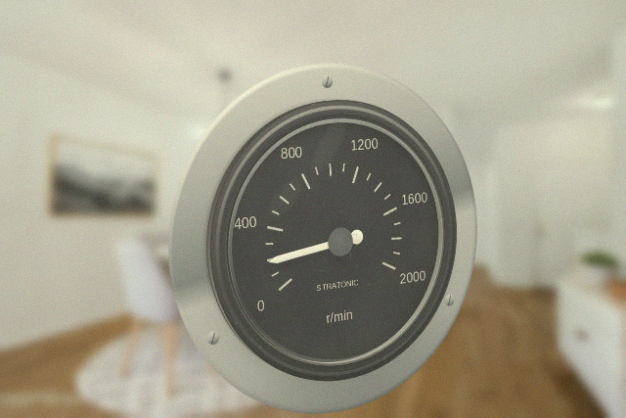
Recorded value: 200; rpm
